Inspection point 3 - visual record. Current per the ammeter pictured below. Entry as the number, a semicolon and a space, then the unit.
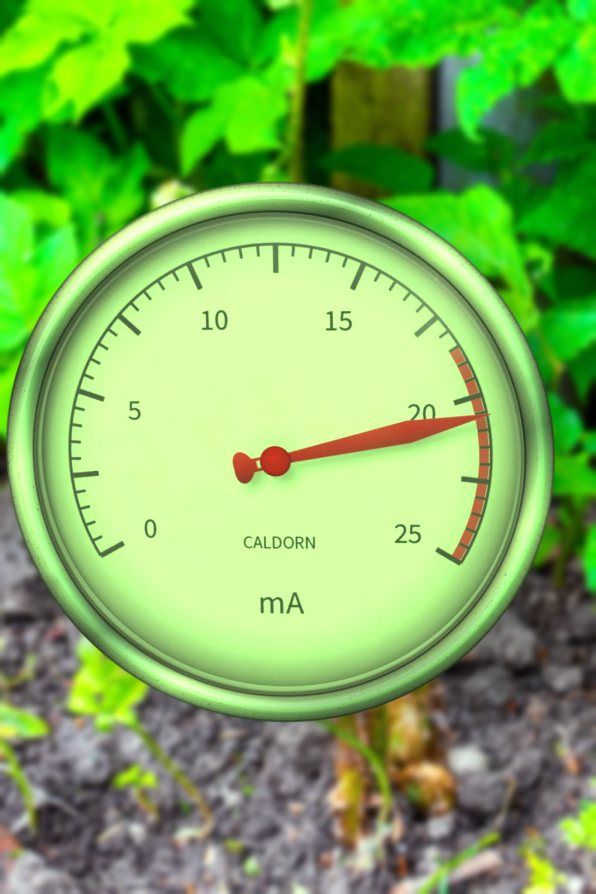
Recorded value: 20.5; mA
